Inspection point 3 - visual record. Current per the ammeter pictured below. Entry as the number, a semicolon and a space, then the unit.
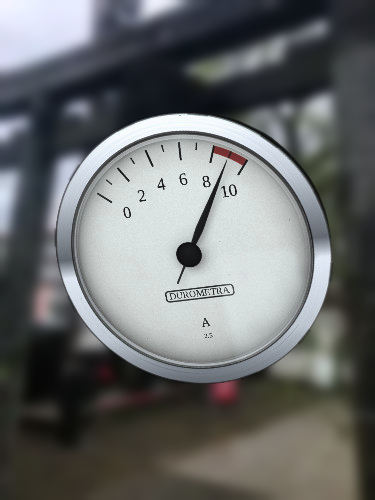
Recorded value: 9; A
